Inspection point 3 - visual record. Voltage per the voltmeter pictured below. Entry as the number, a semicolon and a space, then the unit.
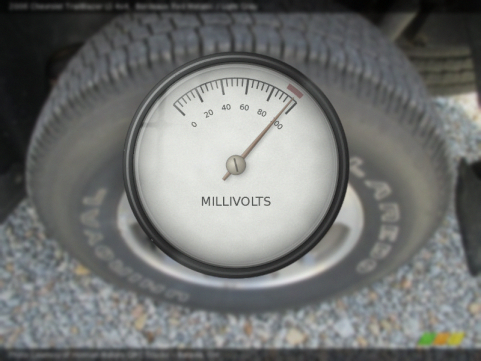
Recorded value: 96; mV
